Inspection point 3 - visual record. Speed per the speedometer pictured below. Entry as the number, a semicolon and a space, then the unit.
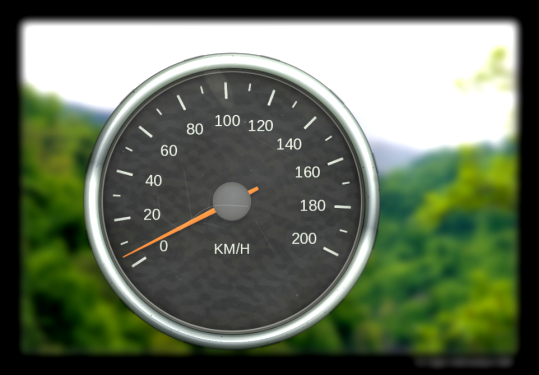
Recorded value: 5; km/h
